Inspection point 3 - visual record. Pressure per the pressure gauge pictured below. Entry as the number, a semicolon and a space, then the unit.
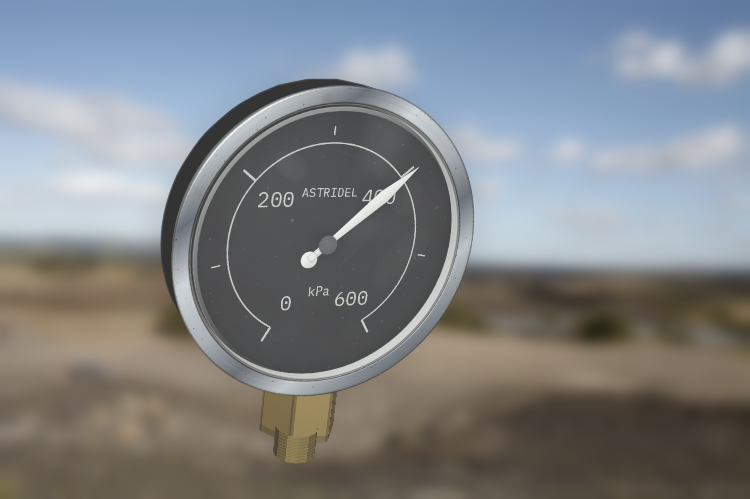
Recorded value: 400; kPa
